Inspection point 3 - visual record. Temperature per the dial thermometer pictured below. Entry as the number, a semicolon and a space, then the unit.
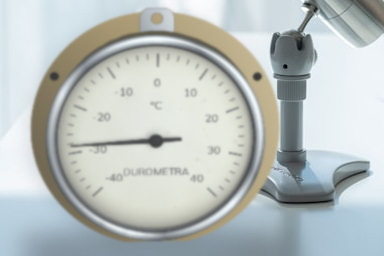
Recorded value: -28; °C
